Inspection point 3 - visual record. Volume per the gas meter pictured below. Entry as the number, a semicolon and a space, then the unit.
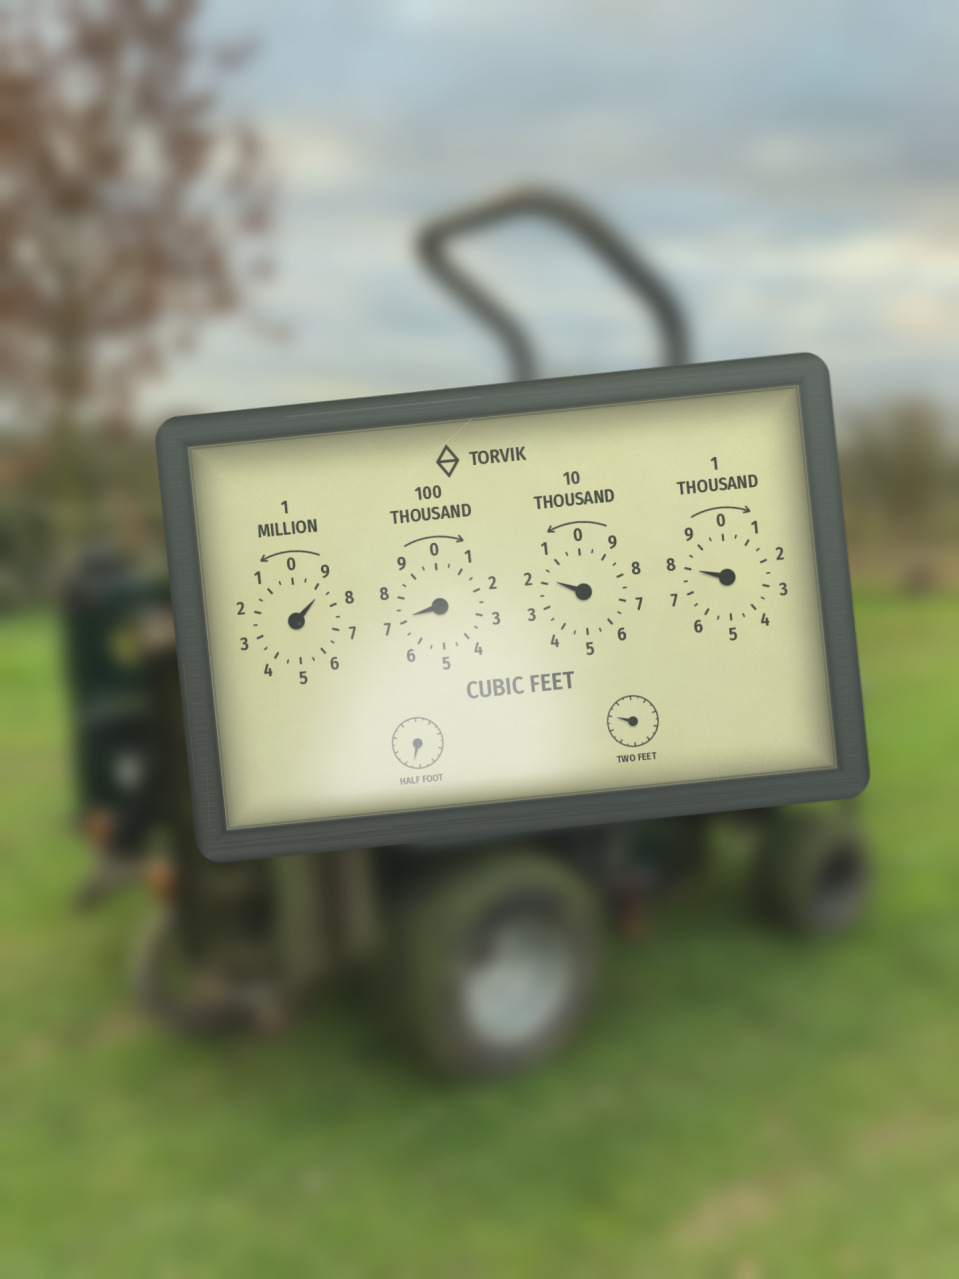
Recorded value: 871800; ft³
